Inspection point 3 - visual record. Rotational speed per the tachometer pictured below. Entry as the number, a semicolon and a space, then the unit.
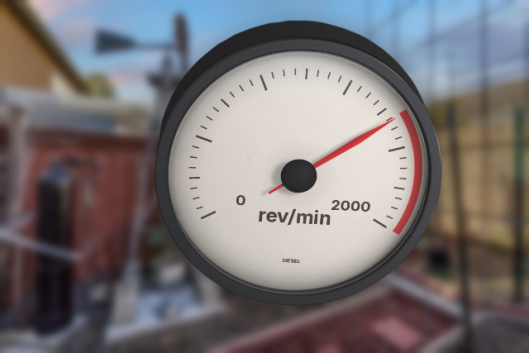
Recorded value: 1450; rpm
